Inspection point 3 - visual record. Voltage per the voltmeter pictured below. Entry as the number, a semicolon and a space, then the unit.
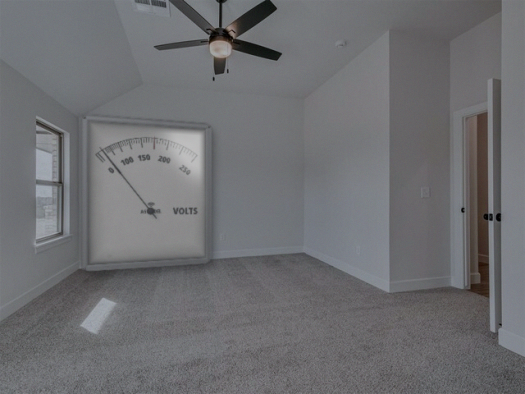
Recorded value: 50; V
